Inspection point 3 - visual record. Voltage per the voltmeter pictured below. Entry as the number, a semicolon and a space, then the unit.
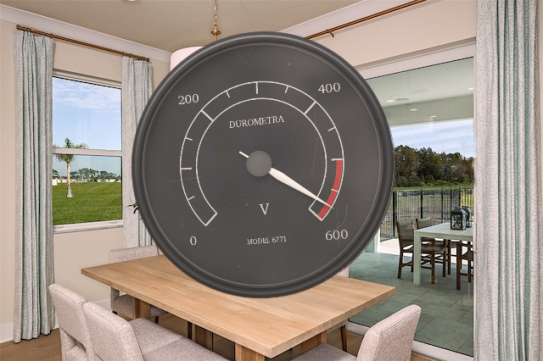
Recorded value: 575; V
